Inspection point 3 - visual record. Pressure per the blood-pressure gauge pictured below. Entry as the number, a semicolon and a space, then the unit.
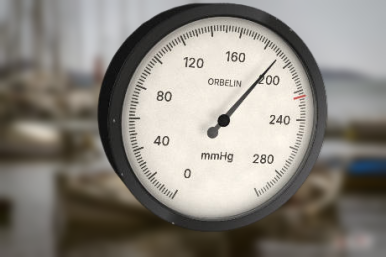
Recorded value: 190; mmHg
